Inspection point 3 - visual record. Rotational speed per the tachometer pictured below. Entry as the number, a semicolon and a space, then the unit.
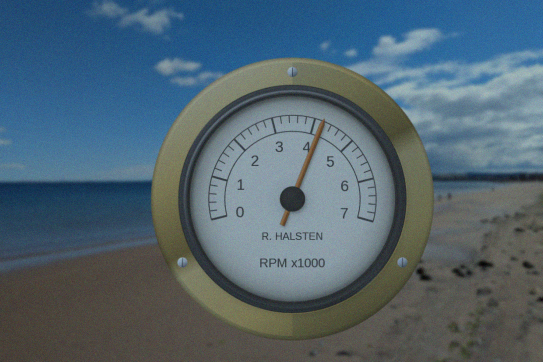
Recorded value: 4200; rpm
